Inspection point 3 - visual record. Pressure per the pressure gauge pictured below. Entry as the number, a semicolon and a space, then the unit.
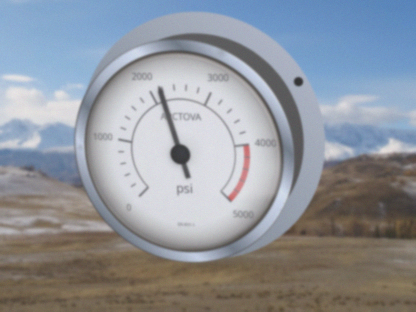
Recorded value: 2200; psi
